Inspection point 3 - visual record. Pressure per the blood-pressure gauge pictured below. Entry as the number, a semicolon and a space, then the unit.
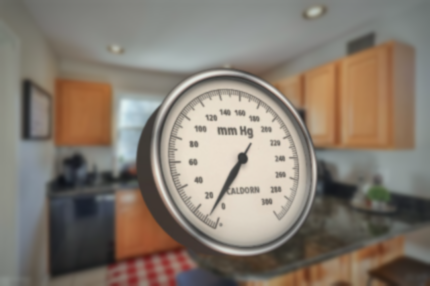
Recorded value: 10; mmHg
